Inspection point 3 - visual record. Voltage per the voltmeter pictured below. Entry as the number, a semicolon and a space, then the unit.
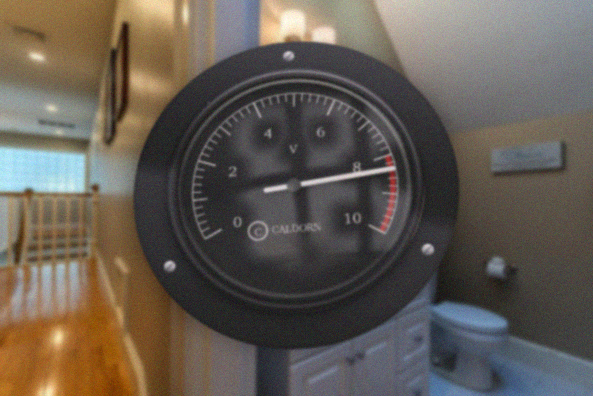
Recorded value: 8.4; V
